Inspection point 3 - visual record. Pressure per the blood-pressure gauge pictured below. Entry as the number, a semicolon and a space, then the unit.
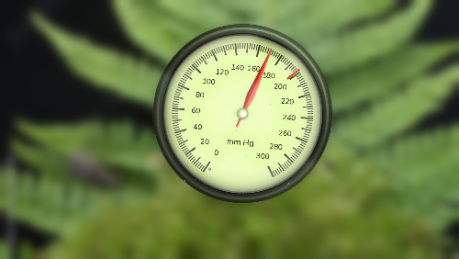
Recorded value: 170; mmHg
